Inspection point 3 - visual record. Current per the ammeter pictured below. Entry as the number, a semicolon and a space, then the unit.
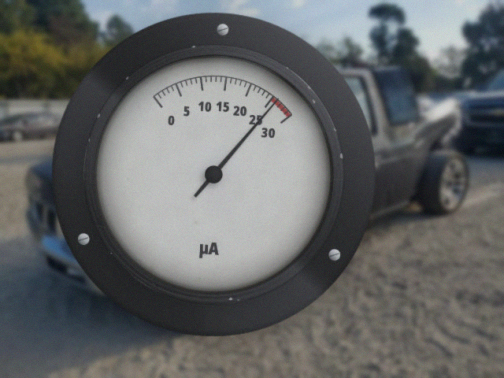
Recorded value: 26; µA
